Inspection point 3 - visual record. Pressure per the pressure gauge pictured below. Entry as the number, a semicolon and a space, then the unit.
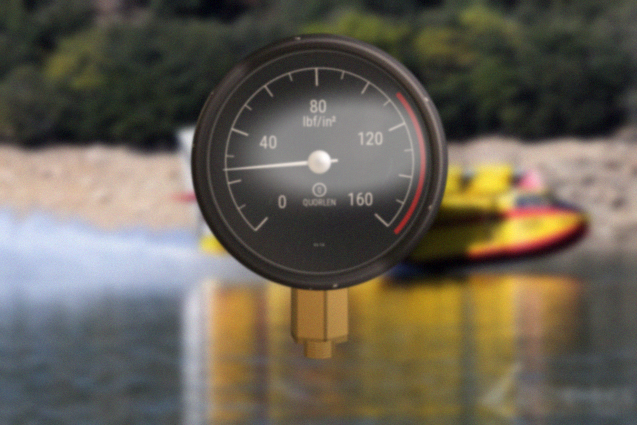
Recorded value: 25; psi
